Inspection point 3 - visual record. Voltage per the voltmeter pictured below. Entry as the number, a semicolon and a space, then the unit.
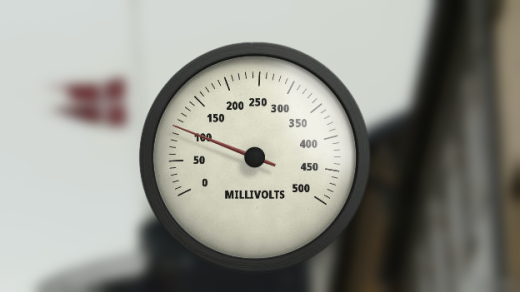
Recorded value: 100; mV
